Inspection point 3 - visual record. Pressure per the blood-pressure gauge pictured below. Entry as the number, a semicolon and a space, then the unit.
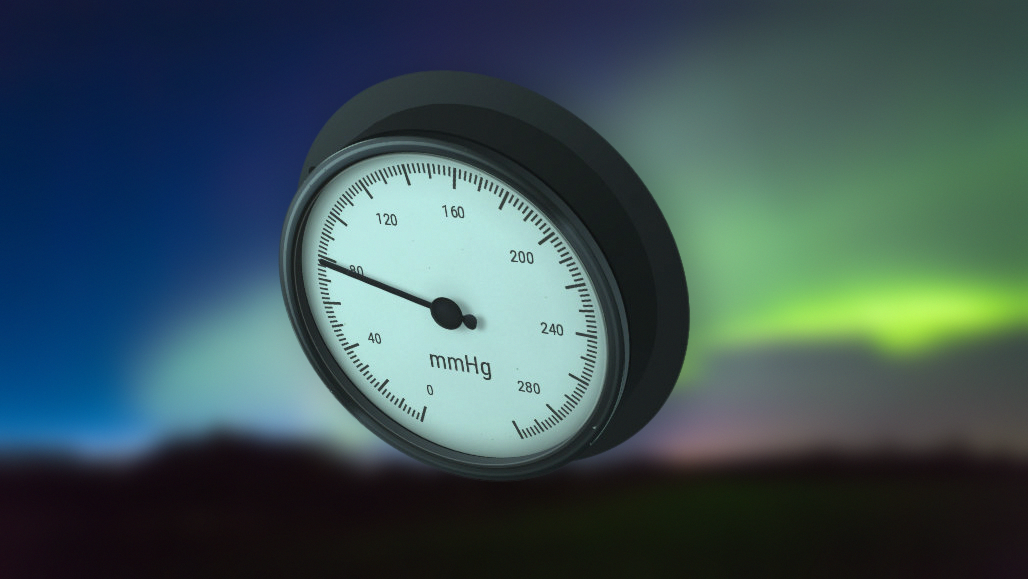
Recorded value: 80; mmHg
